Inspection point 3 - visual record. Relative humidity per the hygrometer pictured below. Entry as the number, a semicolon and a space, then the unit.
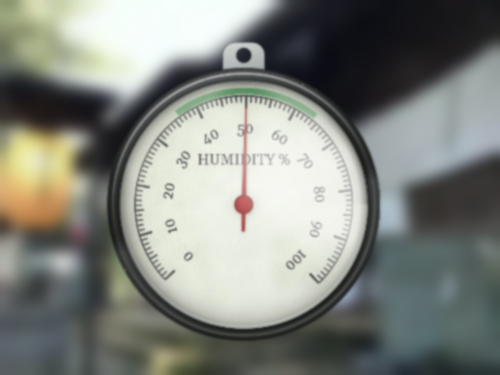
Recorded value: 50; %
